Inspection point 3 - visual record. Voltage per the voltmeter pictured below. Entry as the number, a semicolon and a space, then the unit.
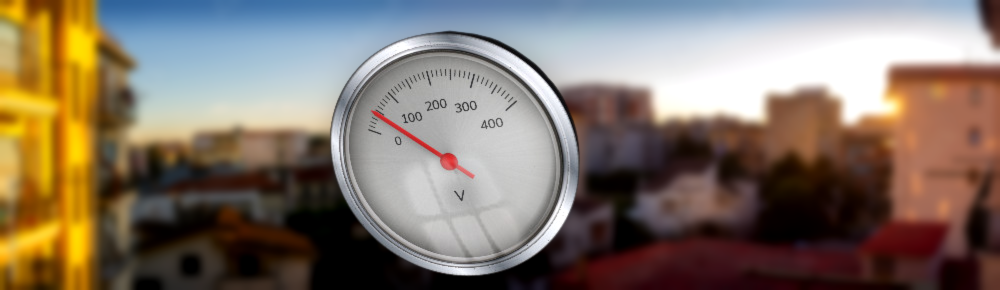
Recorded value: 50; V
